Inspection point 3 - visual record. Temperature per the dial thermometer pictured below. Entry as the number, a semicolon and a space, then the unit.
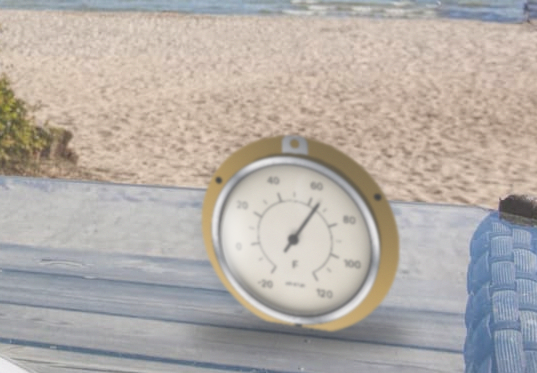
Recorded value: 65; °F
